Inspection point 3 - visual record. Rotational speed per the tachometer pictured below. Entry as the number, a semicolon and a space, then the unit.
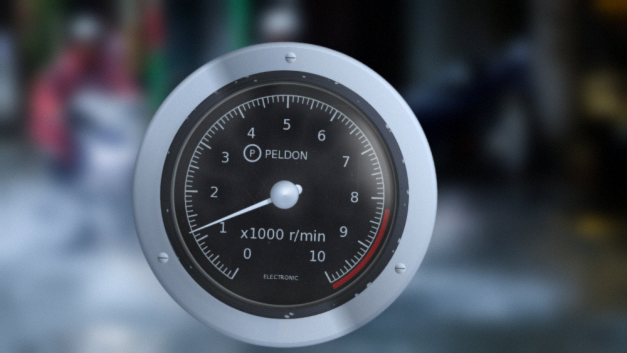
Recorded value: 1200; rpm
